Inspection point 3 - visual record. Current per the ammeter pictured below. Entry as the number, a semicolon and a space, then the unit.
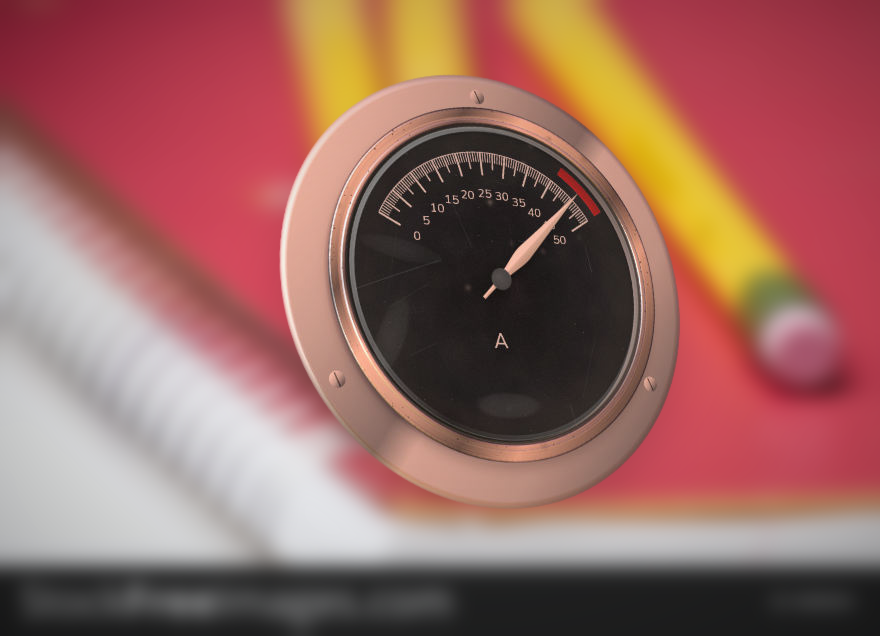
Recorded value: 45; A
